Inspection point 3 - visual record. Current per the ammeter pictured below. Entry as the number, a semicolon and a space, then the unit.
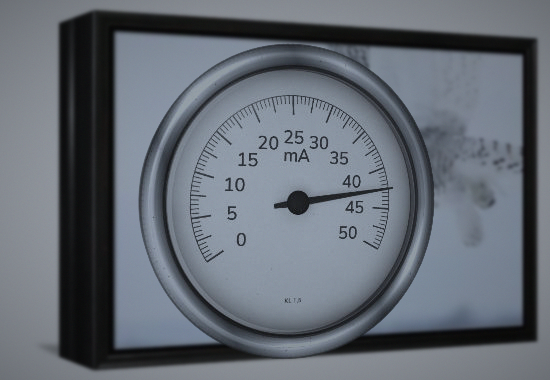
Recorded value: 42.5; mA
